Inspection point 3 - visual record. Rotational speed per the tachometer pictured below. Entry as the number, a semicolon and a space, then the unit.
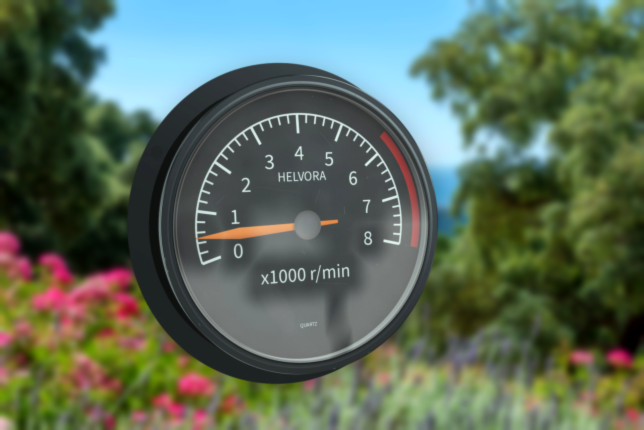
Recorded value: 500; rpm
